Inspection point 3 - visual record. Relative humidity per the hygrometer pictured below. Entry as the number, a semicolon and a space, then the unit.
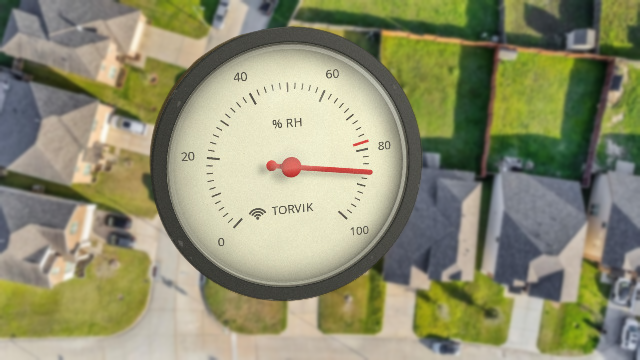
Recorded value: 86; %
